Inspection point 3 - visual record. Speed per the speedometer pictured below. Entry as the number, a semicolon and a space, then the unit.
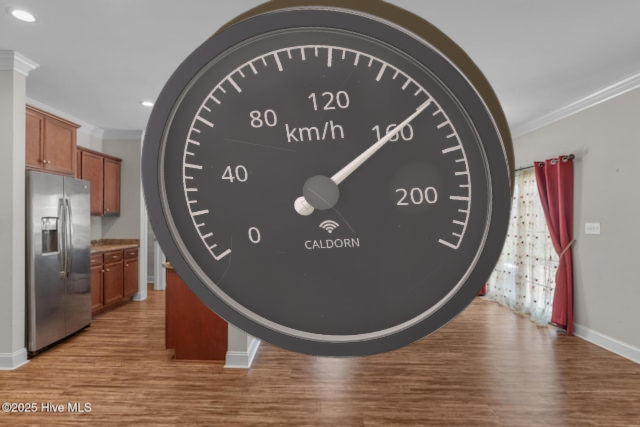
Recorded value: 160; km/h
